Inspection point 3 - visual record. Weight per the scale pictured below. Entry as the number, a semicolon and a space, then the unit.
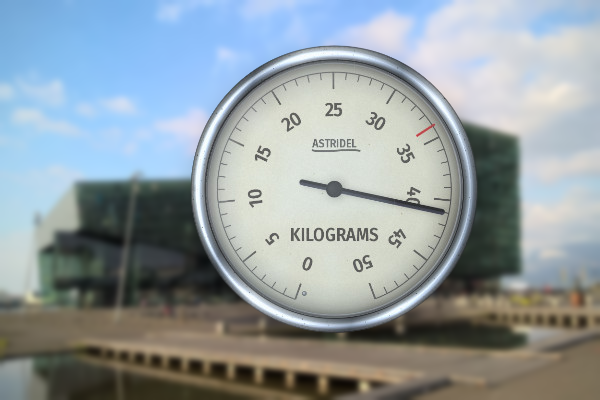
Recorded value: 41; kg
